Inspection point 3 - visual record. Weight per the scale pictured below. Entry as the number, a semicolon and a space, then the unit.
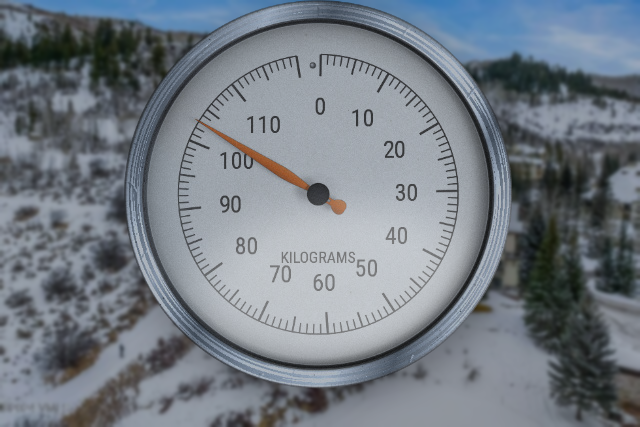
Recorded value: 103; kg
